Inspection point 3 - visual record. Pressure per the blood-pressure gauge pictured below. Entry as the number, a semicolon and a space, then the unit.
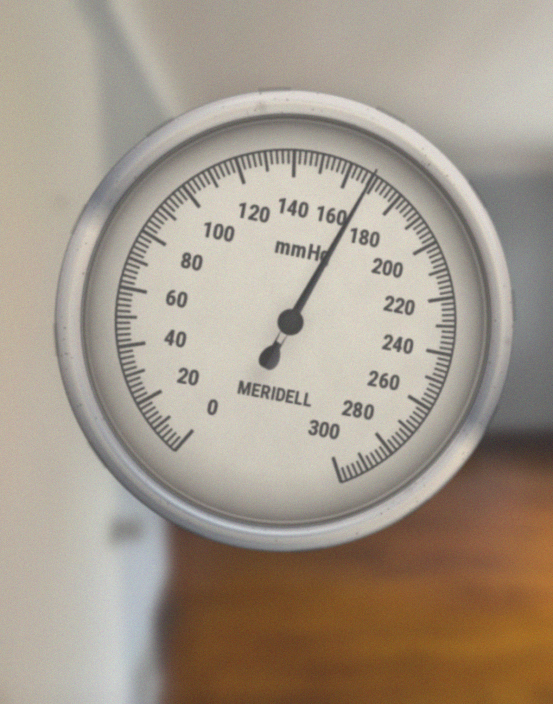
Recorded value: 168; mmHg
